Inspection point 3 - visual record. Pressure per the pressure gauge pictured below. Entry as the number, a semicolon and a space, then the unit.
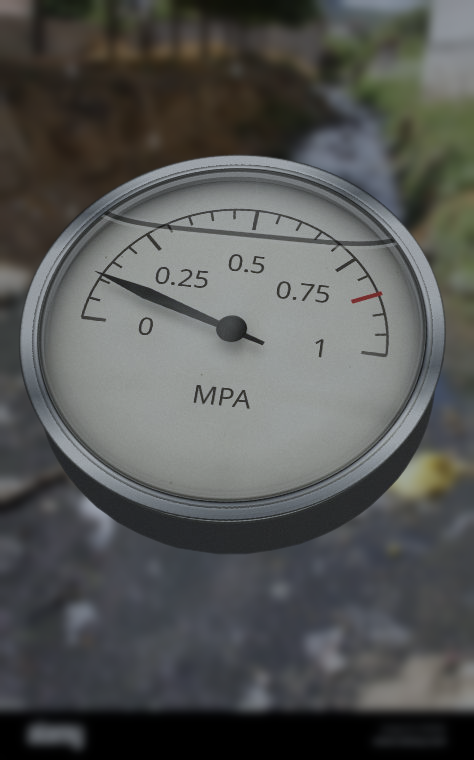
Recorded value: 0.1; MPa
